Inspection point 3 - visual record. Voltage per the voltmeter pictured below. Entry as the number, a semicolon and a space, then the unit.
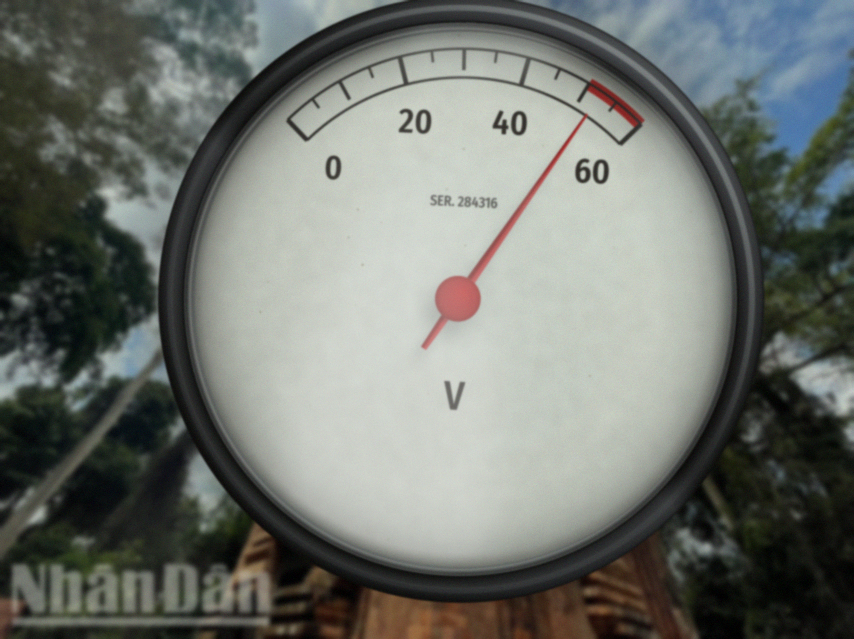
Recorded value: 52.5; V
